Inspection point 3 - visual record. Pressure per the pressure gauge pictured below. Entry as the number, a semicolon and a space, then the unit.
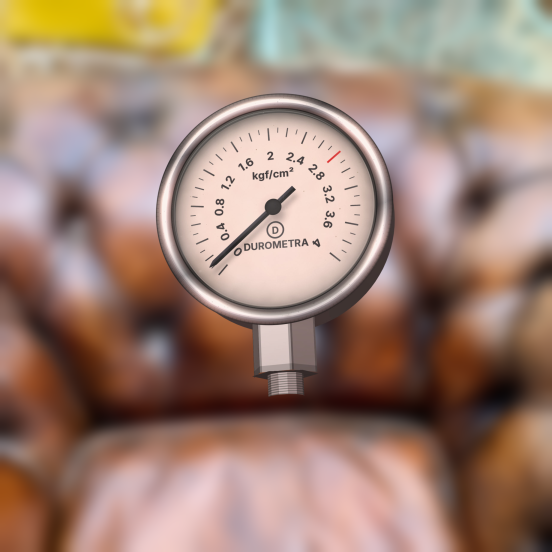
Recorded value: 0.1; kg/cm²
